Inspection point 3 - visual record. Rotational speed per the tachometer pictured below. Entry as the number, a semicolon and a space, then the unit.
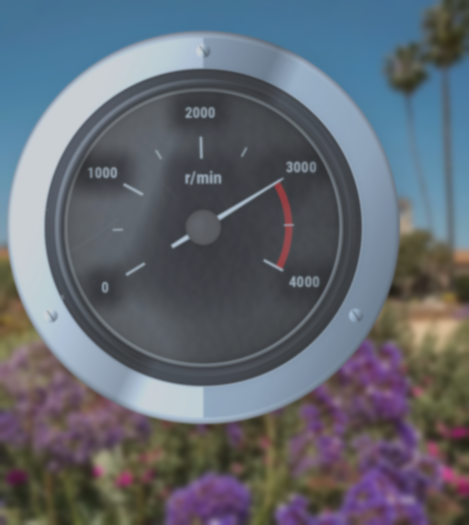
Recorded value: 3000; rpm
